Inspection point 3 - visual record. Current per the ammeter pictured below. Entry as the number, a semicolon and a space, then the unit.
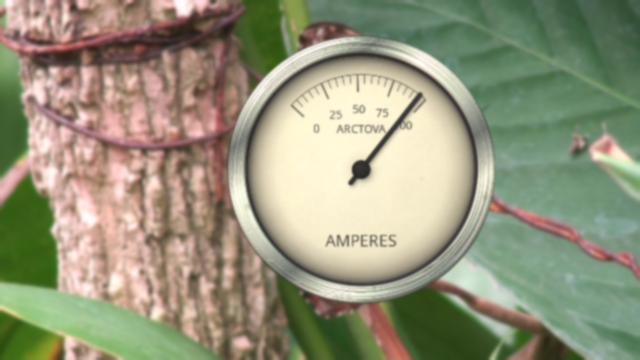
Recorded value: 95; A
